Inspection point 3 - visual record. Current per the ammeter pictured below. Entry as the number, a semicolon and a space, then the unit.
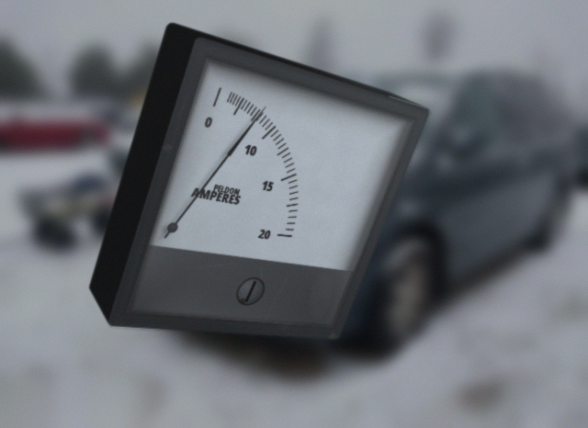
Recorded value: 7.5; A
